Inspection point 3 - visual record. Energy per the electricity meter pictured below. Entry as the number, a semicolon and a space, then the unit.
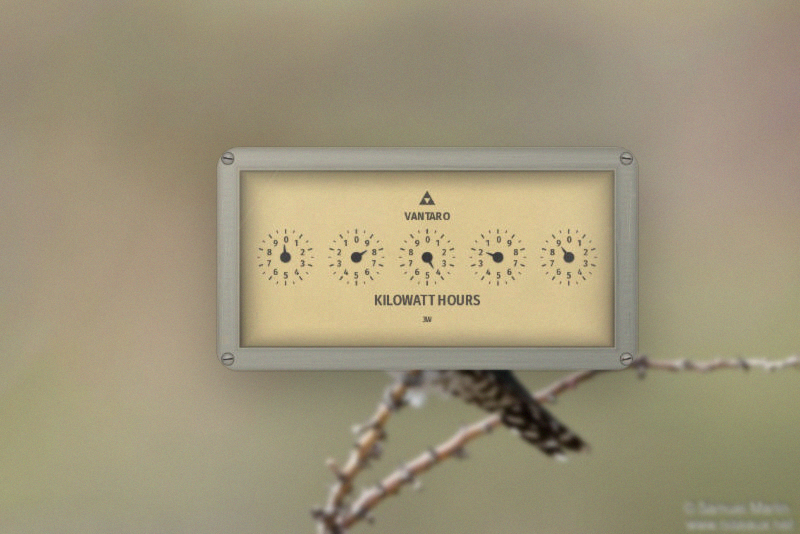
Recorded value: 98419; kWh
